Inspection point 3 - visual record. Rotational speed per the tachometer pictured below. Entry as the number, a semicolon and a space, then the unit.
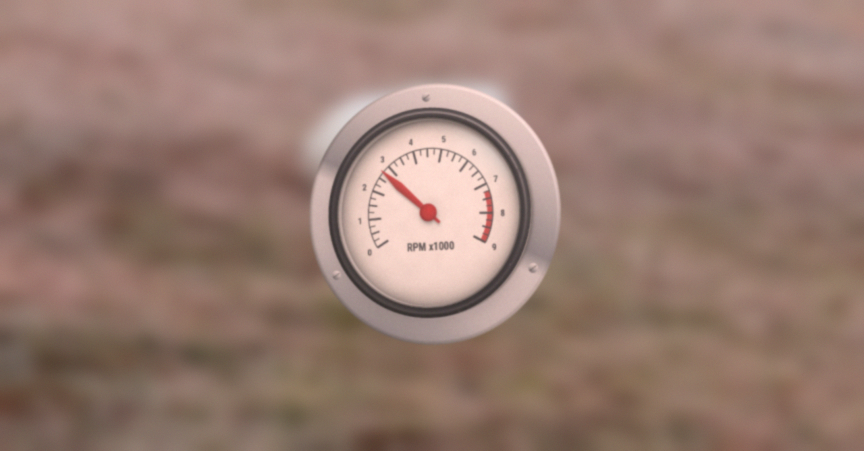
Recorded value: 2750; rpm
